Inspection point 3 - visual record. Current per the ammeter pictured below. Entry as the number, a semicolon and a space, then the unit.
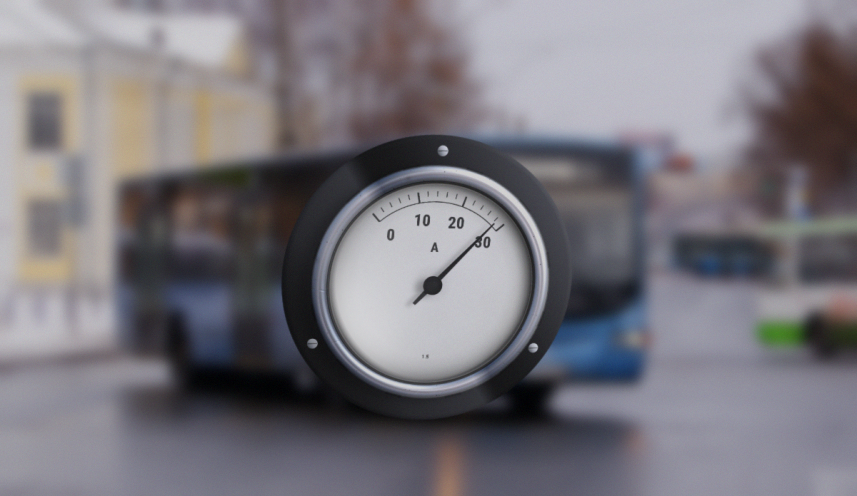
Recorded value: 28; A
